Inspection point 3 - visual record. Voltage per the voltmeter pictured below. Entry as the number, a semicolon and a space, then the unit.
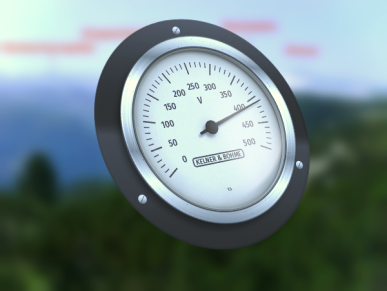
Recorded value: 410; V
